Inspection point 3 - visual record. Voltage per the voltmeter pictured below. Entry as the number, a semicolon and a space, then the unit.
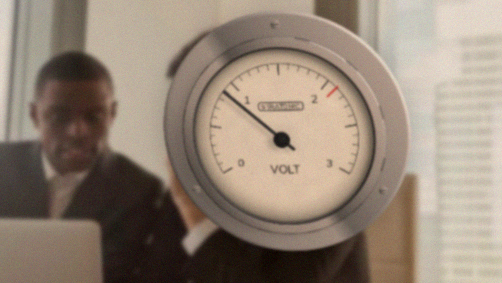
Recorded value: 0.9; V
